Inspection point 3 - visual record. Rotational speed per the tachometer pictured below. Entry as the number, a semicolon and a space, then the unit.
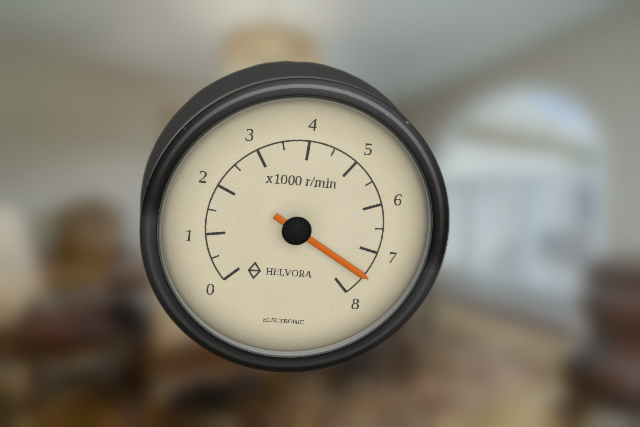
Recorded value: 7500; rpm
